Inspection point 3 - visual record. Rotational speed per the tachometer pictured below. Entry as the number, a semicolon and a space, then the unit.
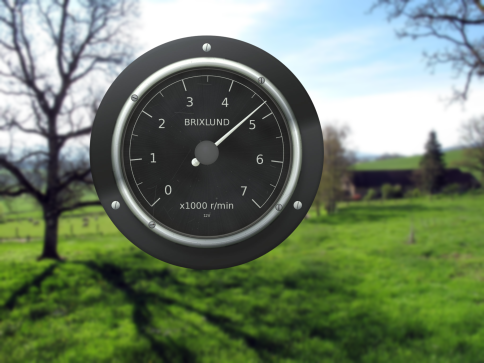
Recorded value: 4750; rpm
